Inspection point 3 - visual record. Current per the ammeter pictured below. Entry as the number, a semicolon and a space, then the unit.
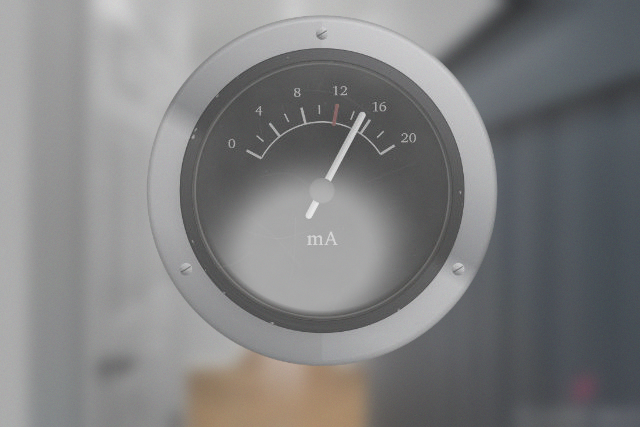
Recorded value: 15; mA
